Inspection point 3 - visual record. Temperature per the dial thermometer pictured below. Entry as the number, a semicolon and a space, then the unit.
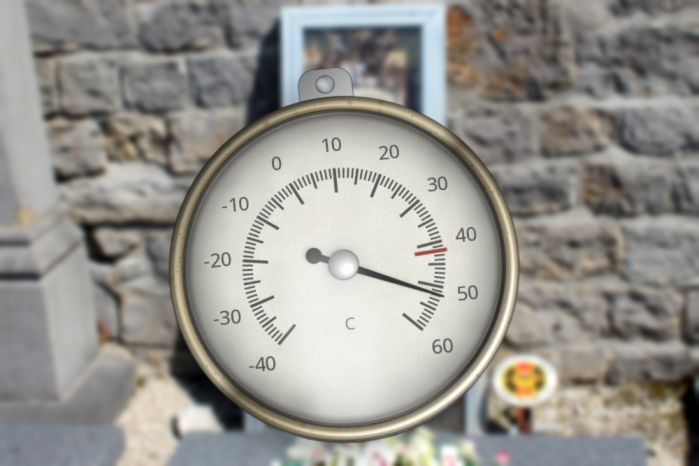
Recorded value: 52; °C
